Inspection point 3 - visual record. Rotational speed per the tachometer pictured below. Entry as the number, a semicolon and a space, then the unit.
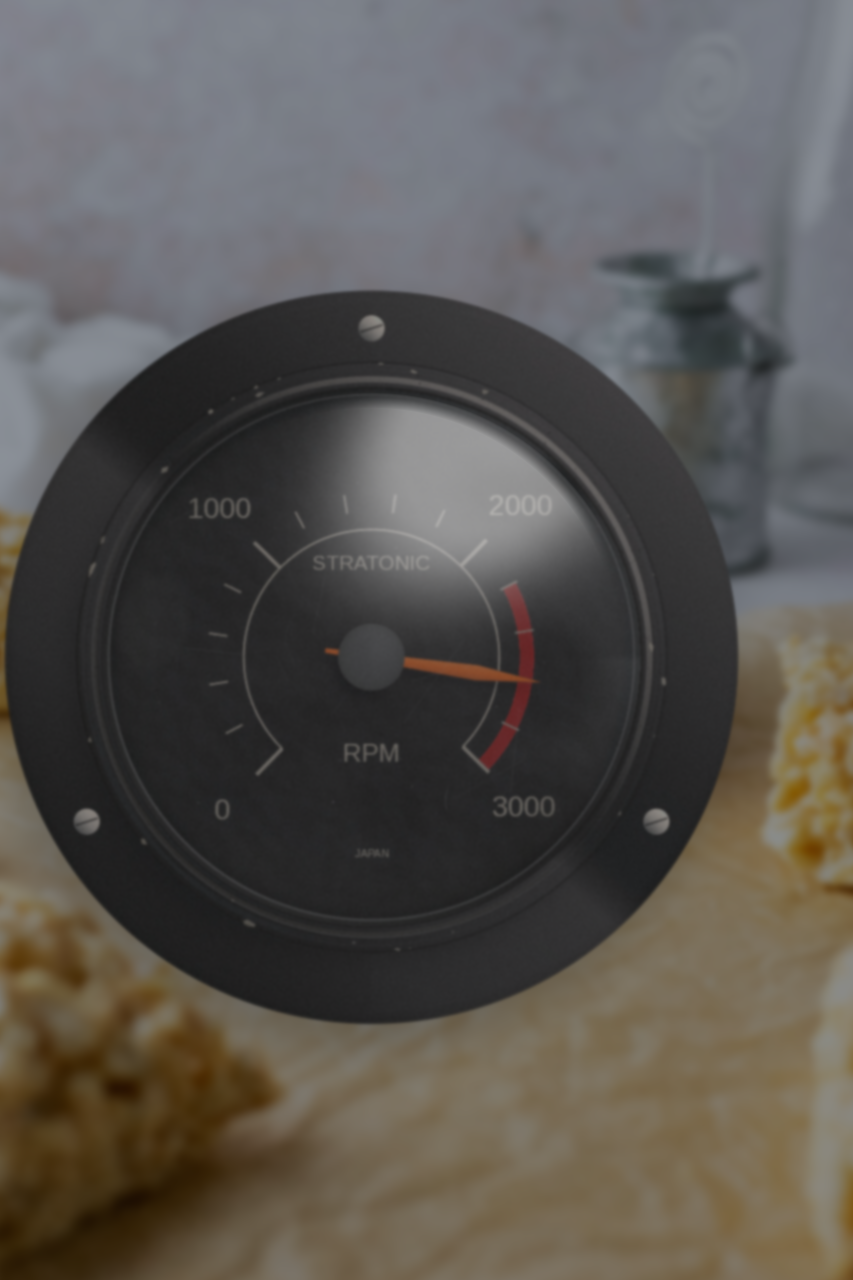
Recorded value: 2600; rpm
